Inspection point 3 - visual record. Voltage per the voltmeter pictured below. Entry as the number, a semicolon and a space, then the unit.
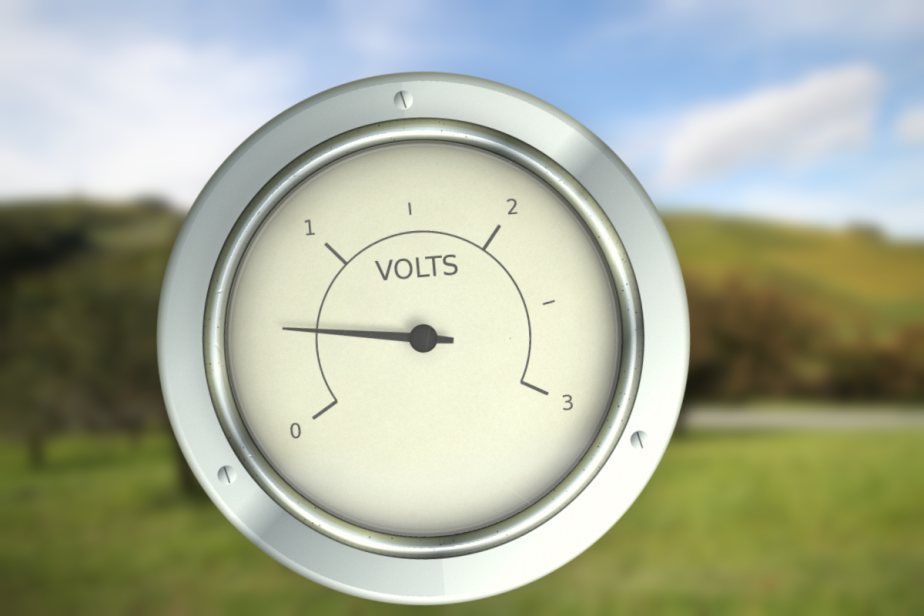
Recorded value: 0.5; V
